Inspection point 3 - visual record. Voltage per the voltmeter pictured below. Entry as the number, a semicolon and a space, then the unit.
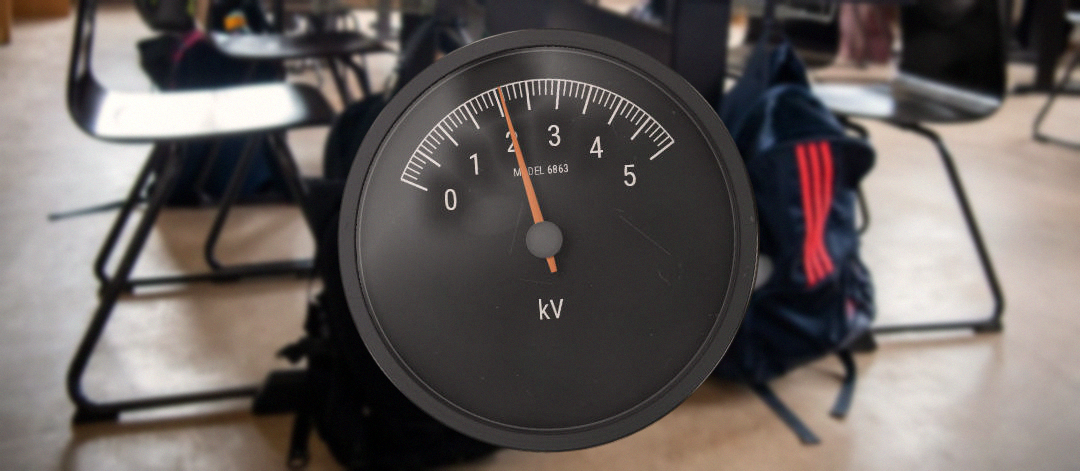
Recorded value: 2.1; kV
